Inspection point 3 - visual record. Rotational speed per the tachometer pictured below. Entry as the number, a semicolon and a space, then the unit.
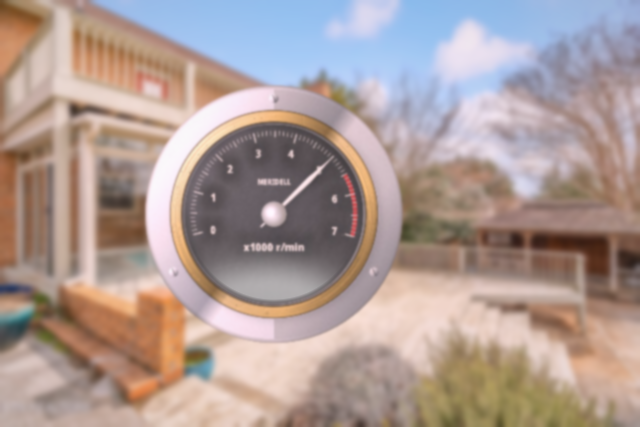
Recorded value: 5000; rpm
